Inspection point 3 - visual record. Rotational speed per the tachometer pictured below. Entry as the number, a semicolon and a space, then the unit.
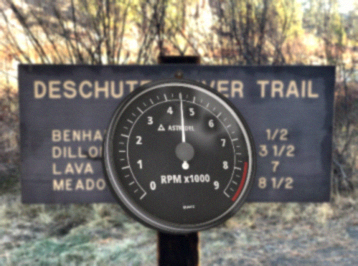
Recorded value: 4500; rpm
